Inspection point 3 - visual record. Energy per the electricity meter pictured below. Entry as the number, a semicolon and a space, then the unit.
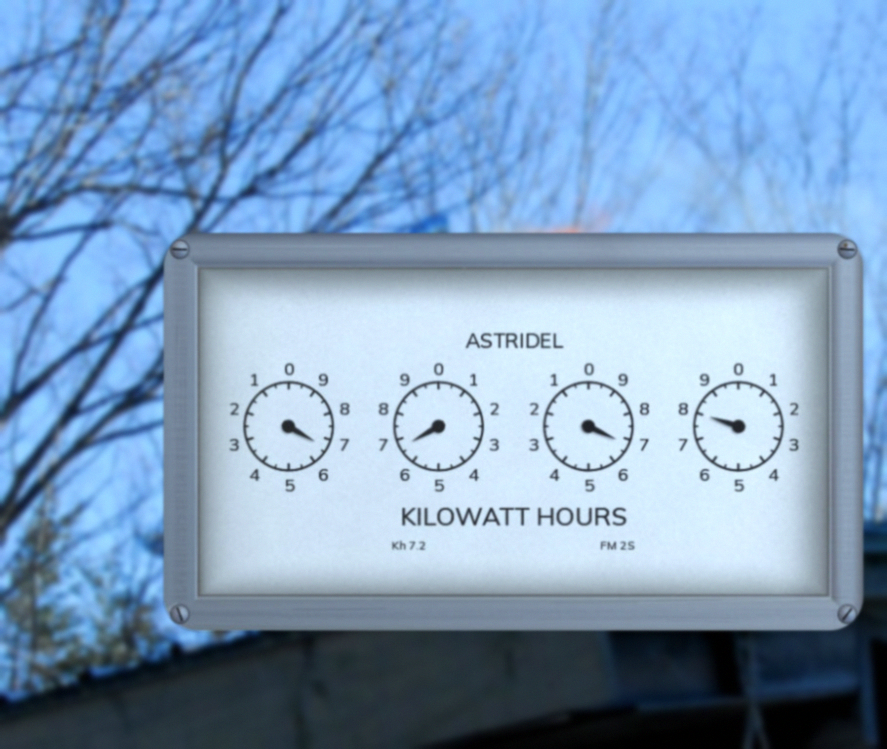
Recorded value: 6668; kWh
